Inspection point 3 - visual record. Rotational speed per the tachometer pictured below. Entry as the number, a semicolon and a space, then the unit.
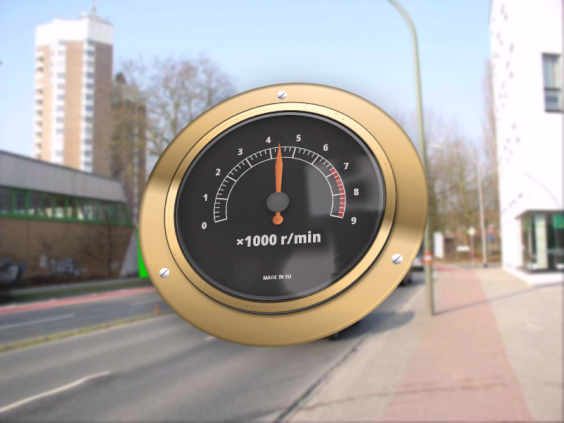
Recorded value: 4400; rpm
